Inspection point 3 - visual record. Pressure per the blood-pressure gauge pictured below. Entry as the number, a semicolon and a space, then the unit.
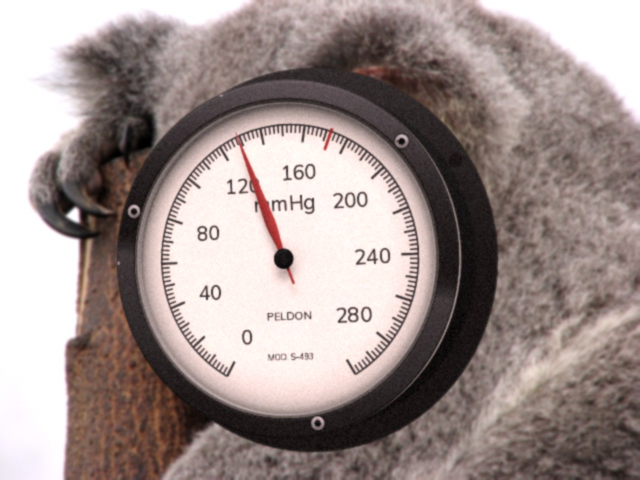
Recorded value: 130; mmHg
